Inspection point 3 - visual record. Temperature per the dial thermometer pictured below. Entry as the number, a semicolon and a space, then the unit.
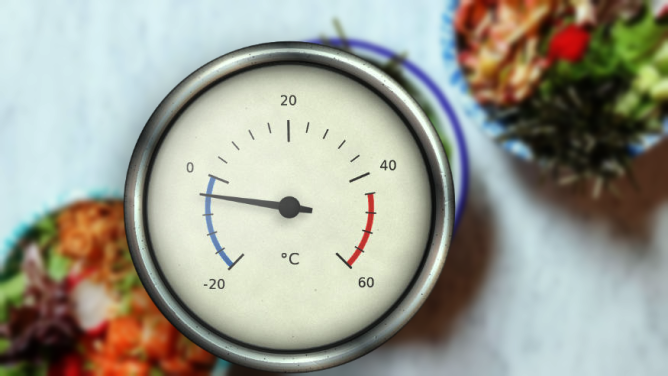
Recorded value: -4; °C
